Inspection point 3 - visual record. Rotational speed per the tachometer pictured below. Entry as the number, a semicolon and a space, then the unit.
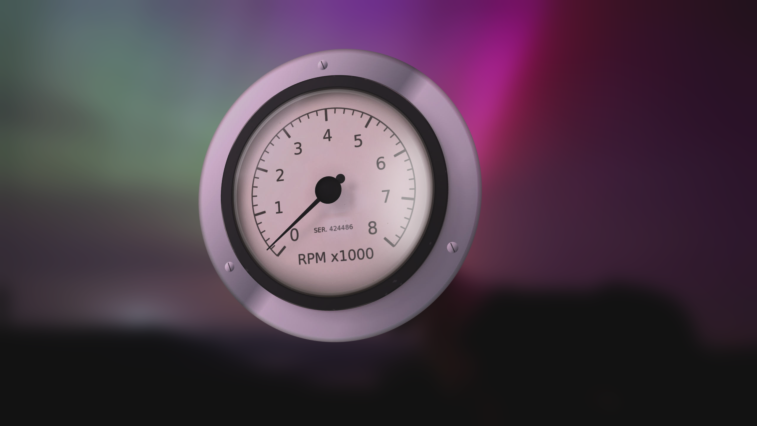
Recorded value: 200; rpm
